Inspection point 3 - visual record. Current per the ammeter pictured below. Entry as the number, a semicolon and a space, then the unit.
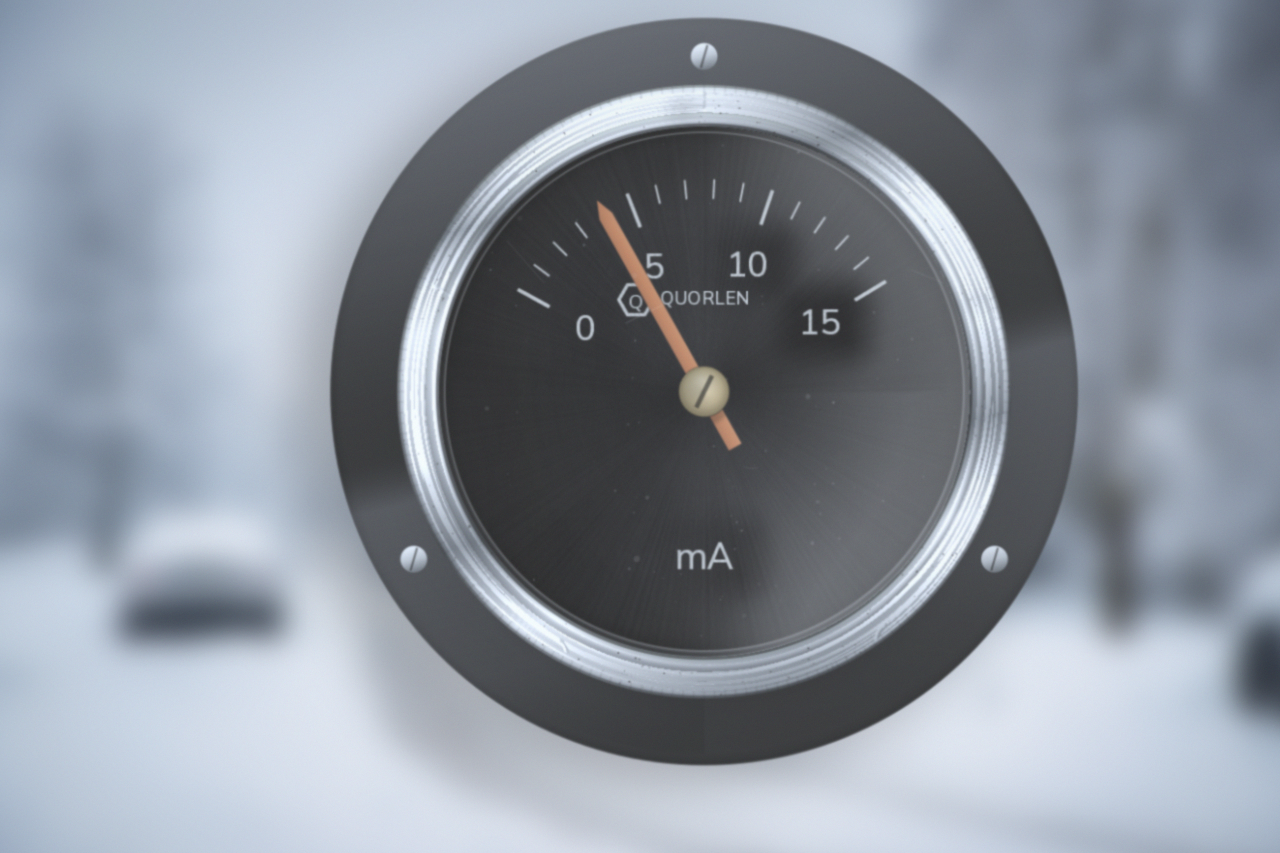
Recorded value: 4; mA
